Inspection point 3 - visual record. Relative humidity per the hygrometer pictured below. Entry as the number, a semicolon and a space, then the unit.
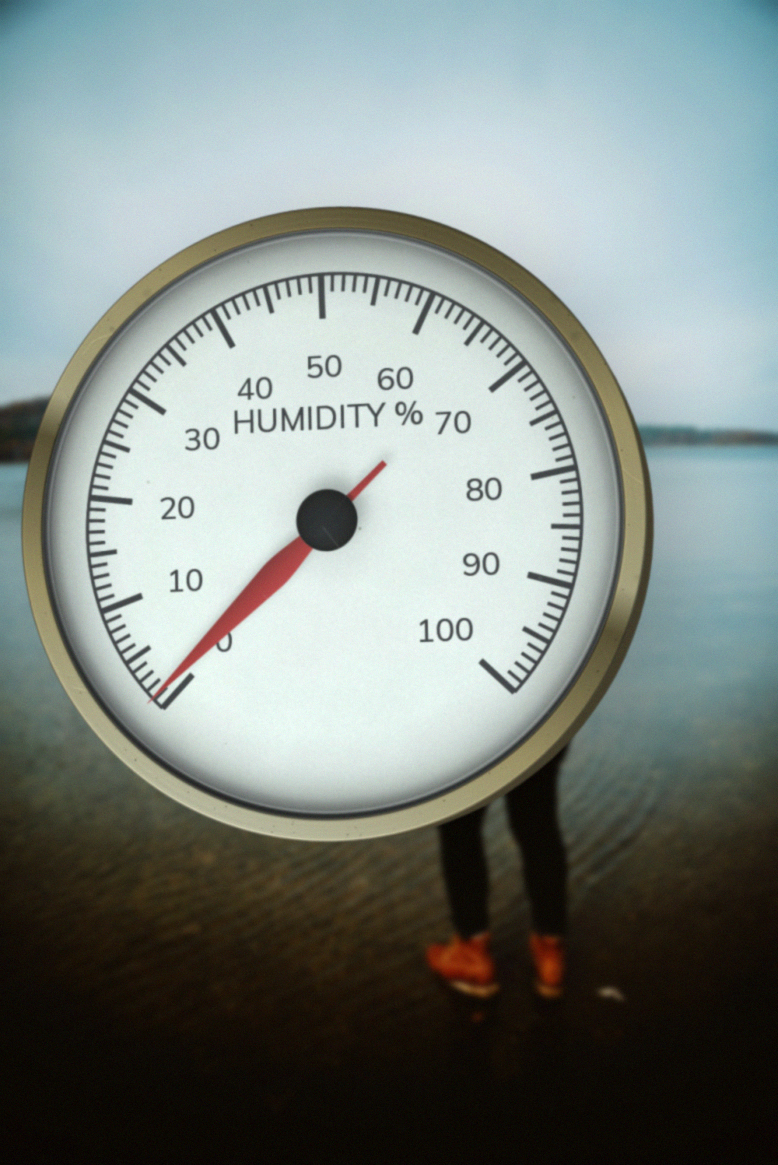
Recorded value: 1; %
